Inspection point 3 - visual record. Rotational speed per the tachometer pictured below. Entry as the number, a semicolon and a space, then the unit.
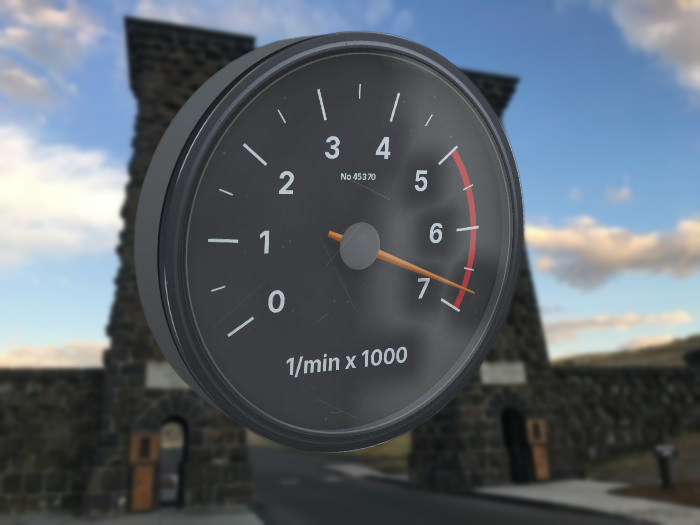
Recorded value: 6750; rpm
